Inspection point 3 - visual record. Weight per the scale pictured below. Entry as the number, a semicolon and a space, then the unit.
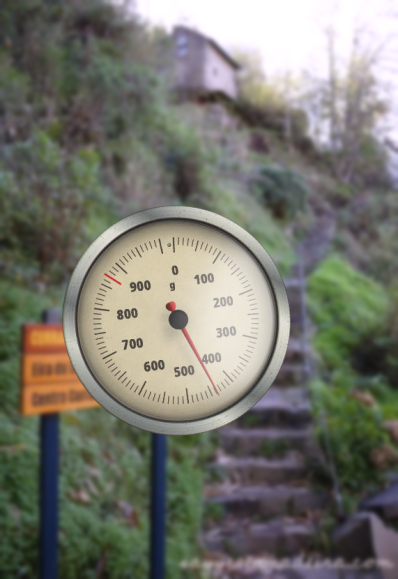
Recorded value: 440; g
